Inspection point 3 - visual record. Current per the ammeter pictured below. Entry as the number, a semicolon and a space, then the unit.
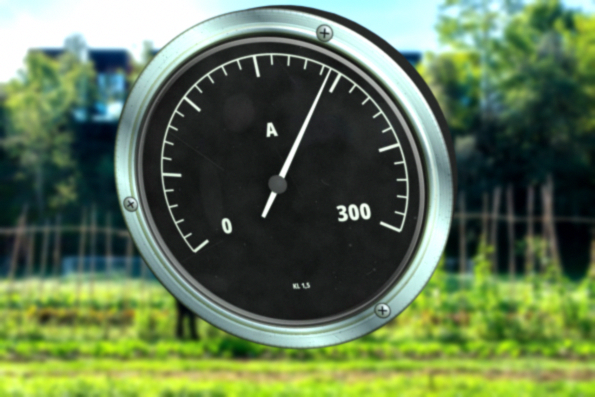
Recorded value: 195; A
